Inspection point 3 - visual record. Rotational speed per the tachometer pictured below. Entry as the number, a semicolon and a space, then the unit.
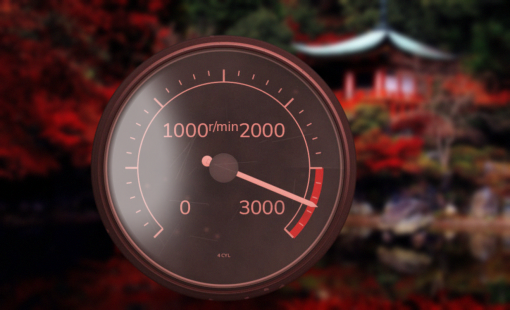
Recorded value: 2750; rpm
